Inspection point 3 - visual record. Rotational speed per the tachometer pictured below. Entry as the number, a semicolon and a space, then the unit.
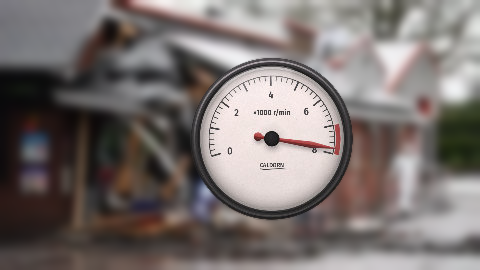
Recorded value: 7800; rpm
